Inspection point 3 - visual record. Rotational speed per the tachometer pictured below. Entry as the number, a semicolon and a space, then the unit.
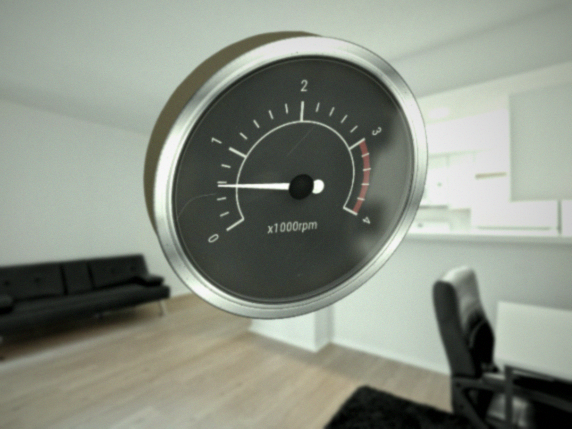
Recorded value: 600; rpm
